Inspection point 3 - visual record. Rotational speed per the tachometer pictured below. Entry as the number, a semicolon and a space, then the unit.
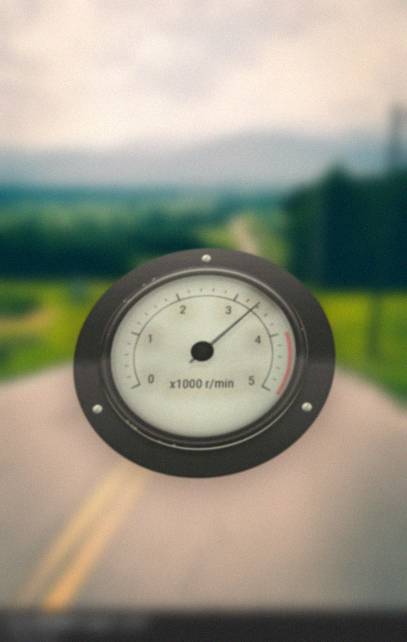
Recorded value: 3400; rpm
